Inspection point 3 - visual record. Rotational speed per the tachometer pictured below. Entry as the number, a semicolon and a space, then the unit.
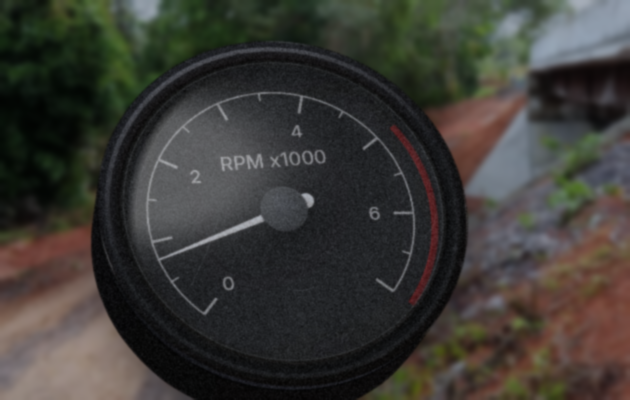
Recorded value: 750; rpm
